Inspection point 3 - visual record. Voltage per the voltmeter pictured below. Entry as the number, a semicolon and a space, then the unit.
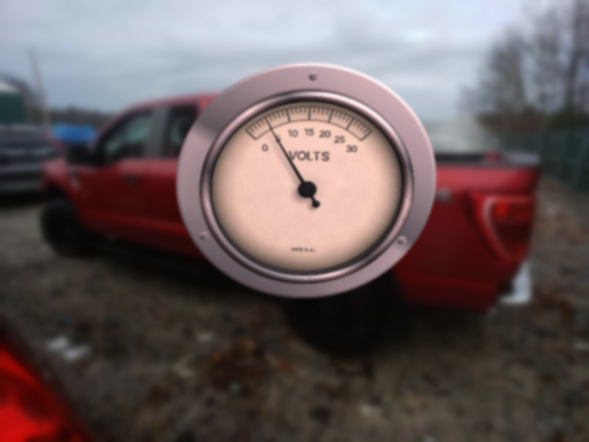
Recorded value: 5; V
